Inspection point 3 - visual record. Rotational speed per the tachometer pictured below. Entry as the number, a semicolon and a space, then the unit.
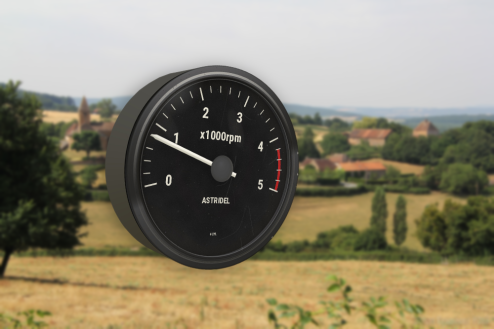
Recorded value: 800; rpm
